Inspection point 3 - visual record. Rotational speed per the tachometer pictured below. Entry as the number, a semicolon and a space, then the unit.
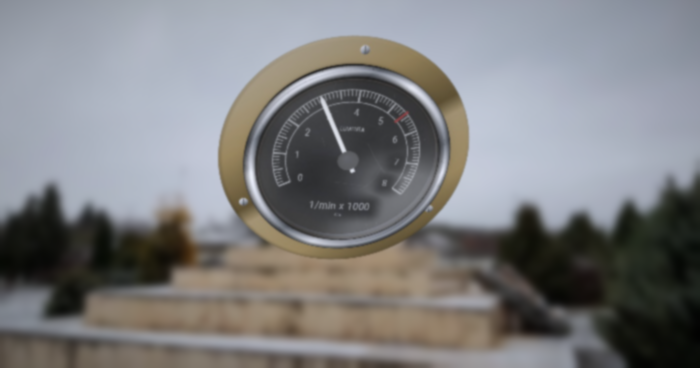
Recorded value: 3000; rpm
